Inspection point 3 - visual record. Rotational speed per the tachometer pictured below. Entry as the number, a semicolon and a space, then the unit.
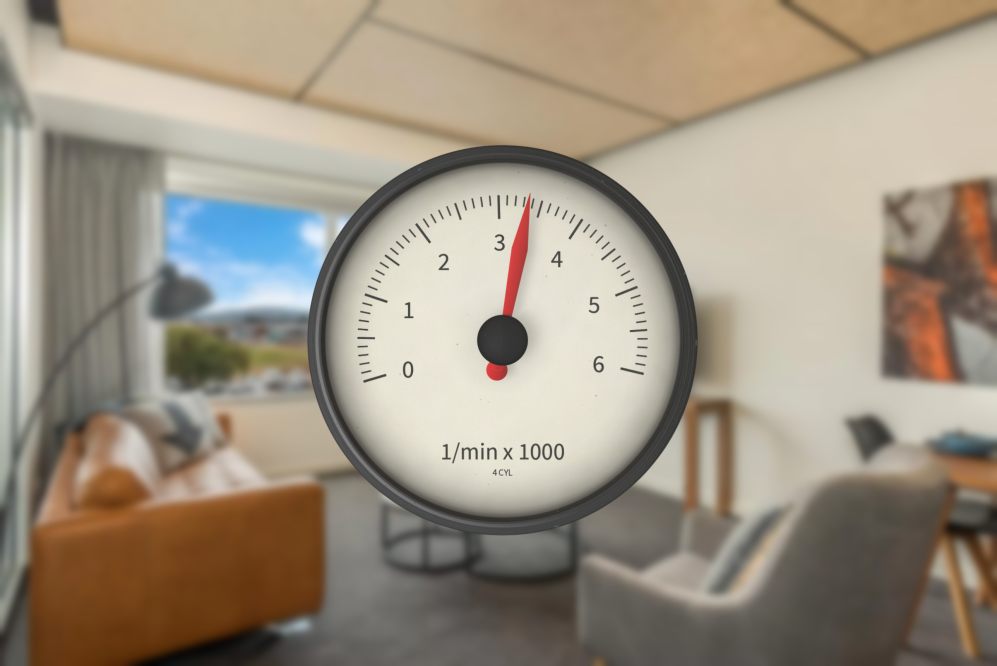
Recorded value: 3350; rpm
